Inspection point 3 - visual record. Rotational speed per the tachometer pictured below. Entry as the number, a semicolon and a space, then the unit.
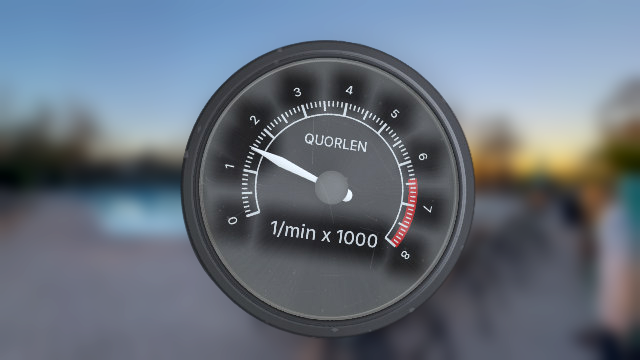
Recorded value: 1500; rpm
